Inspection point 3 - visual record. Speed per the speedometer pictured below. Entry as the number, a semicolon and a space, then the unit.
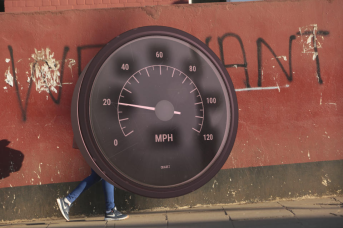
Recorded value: 20; mph
